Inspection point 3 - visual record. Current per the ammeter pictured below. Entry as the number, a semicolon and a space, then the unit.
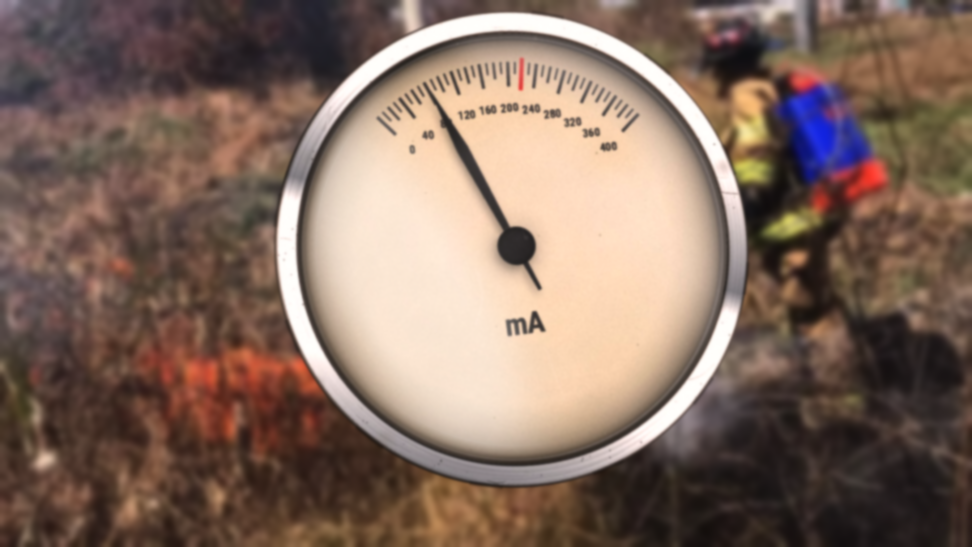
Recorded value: 80; mA
